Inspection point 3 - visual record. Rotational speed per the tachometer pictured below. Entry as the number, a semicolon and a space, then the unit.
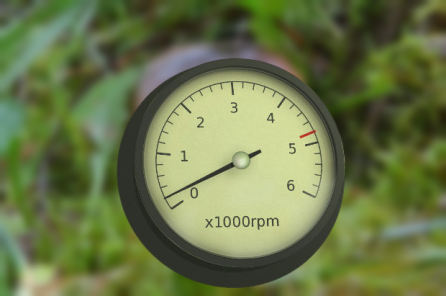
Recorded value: 200; rpm
